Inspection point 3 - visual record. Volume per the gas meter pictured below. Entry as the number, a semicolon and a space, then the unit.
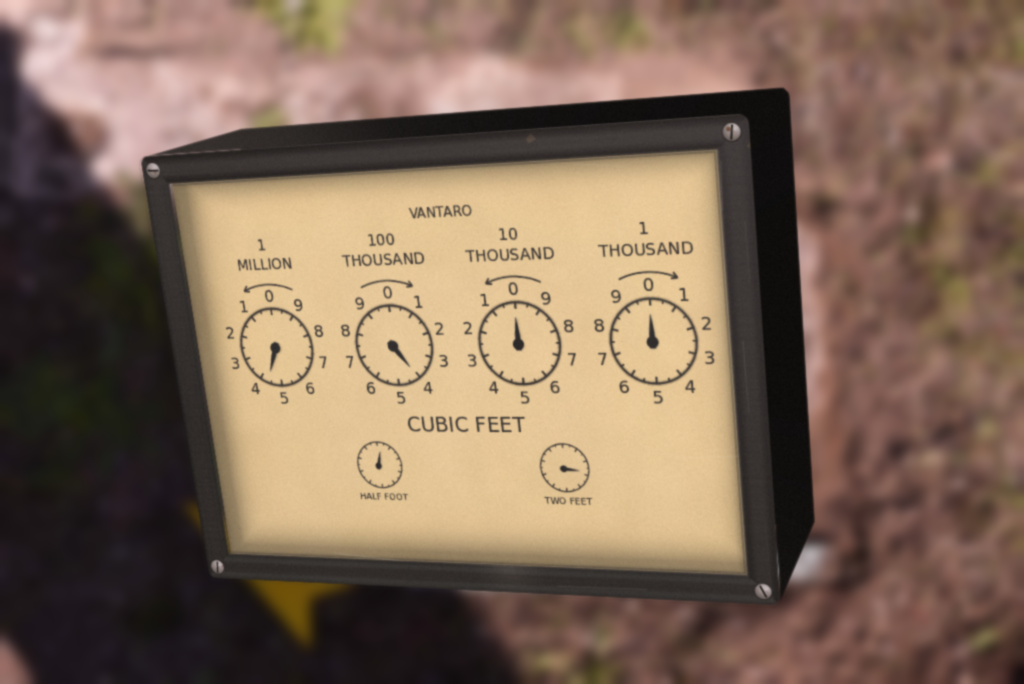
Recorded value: 440000; ft³
